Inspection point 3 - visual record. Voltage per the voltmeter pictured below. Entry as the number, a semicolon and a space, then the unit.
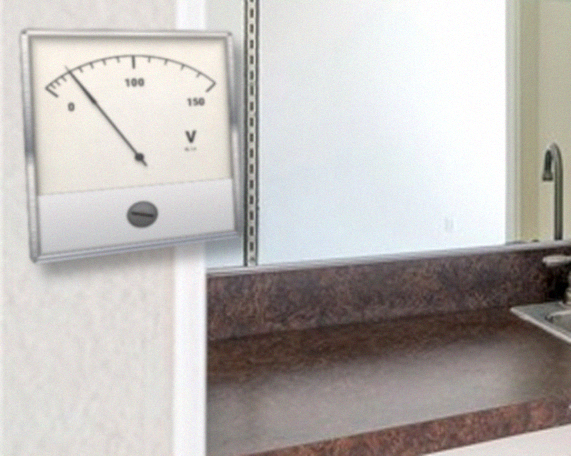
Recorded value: 50; V
